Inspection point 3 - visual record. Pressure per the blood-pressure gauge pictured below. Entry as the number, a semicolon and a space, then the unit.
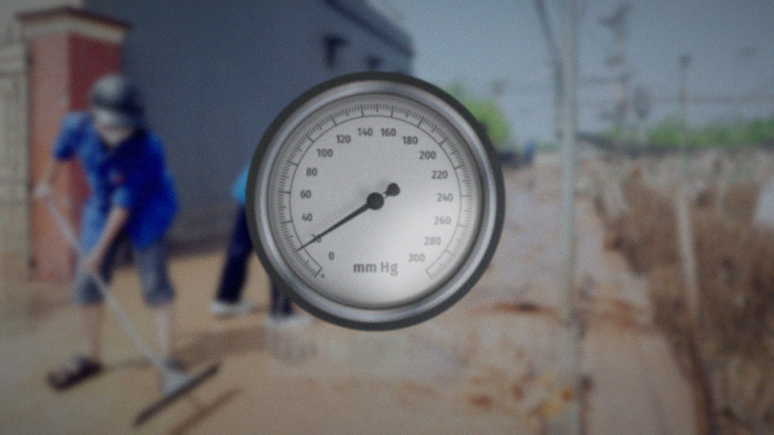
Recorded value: 20; mmHg
